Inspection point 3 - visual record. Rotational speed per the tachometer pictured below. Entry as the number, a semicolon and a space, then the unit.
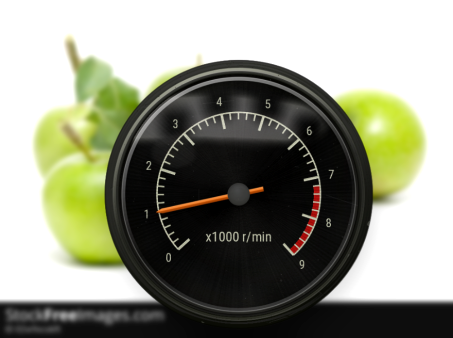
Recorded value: 1000; rpm
